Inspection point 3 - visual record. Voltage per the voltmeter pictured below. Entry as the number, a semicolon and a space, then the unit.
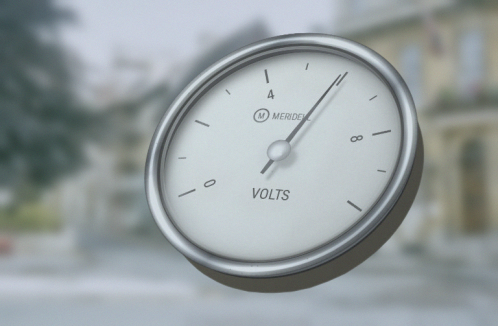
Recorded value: 6; V
